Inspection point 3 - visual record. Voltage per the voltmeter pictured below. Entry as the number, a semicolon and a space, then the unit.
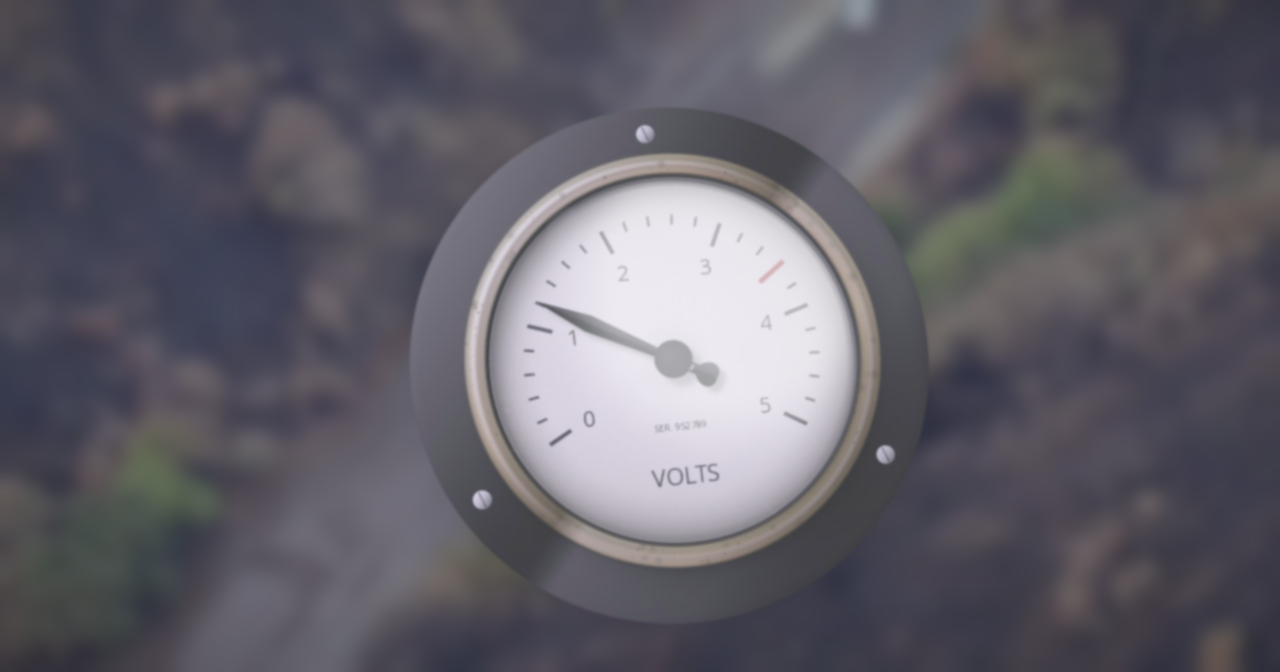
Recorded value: 1.2; V
